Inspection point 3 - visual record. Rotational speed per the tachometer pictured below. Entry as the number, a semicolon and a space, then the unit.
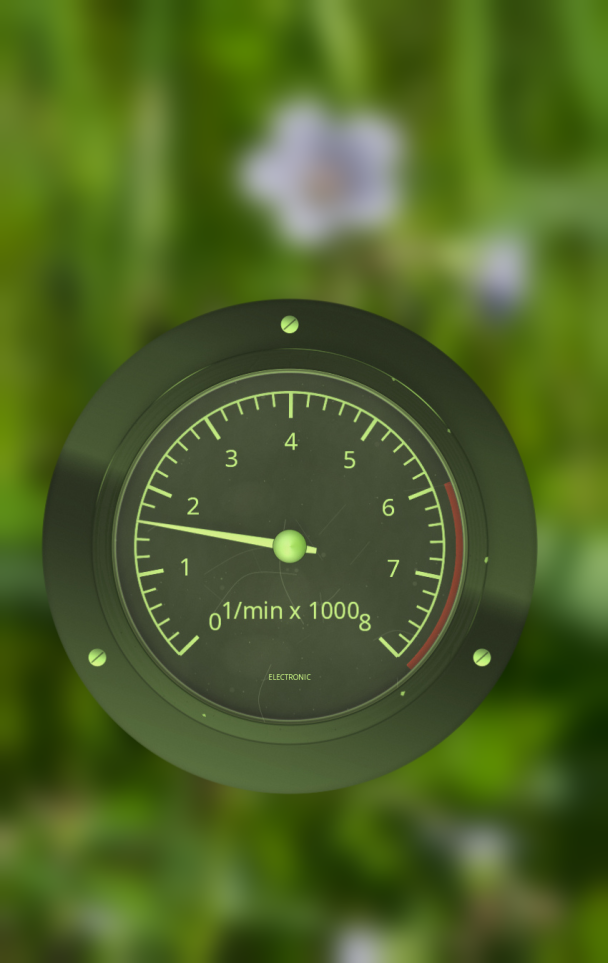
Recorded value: 1600; rpm
